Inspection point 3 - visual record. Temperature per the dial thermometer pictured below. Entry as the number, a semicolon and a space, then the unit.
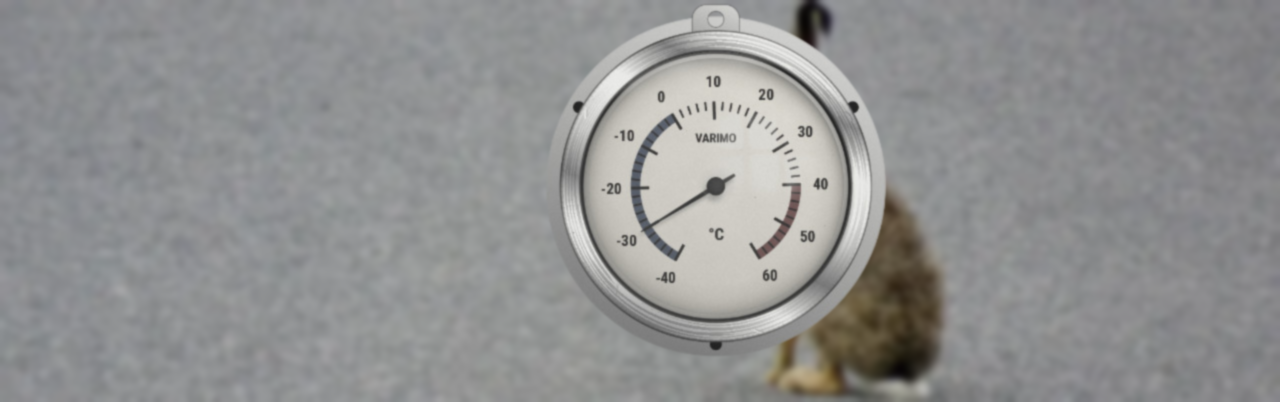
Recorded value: -30; °C
